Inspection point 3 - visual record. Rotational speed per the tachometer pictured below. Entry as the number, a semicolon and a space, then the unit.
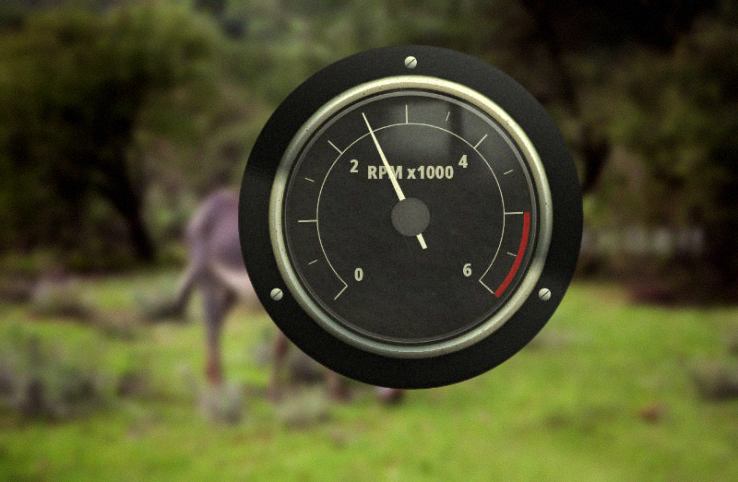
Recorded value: 2500; rpm
